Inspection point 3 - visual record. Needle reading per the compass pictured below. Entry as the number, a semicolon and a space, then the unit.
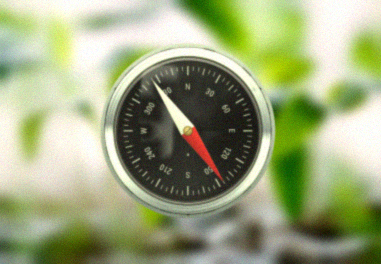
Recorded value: 145; °
